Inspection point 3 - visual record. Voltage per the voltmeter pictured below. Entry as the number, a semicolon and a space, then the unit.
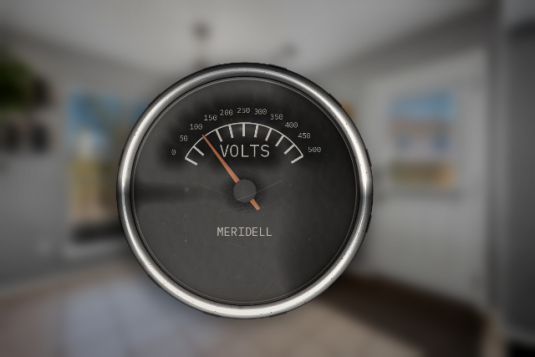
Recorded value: 100; V
